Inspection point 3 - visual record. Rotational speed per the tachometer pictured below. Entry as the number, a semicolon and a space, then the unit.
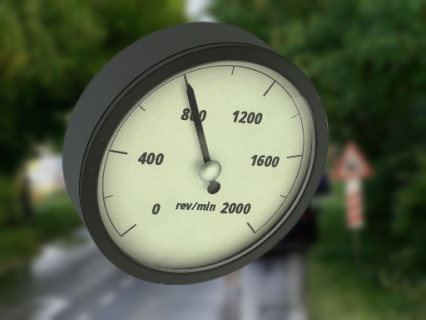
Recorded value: 800; rpm
